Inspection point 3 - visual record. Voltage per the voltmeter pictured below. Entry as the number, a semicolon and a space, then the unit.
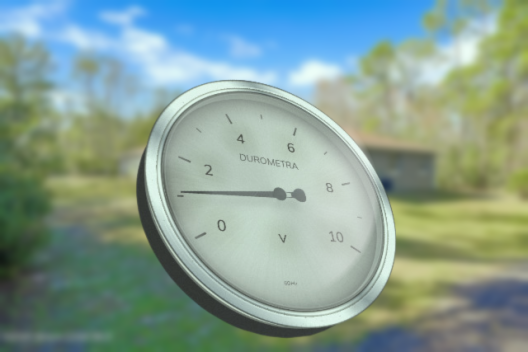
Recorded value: 1; V
